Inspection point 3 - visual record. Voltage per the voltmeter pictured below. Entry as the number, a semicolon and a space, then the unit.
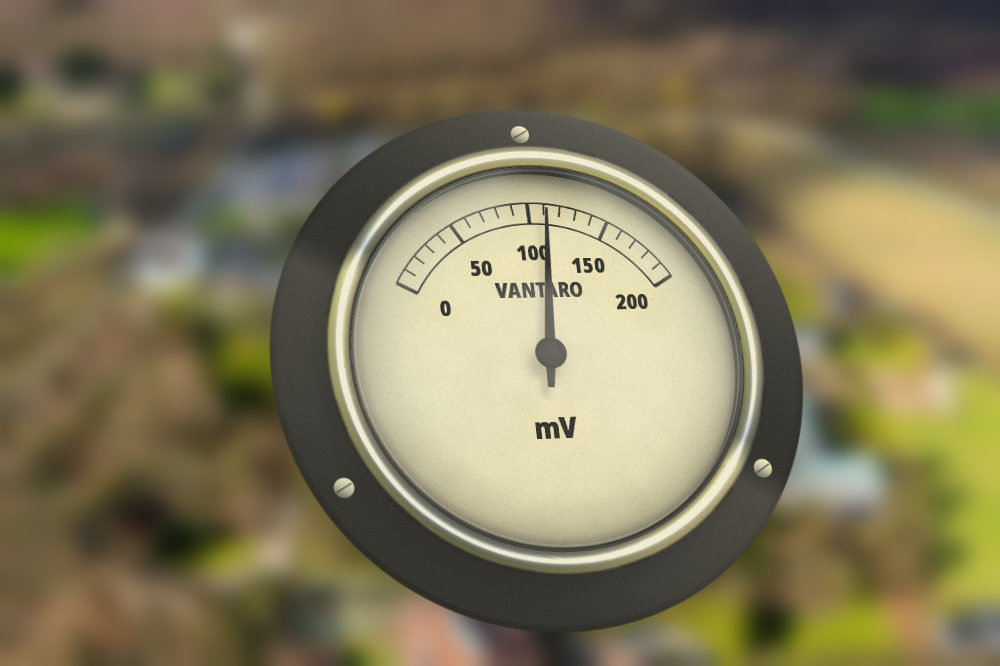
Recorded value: 110; mV
